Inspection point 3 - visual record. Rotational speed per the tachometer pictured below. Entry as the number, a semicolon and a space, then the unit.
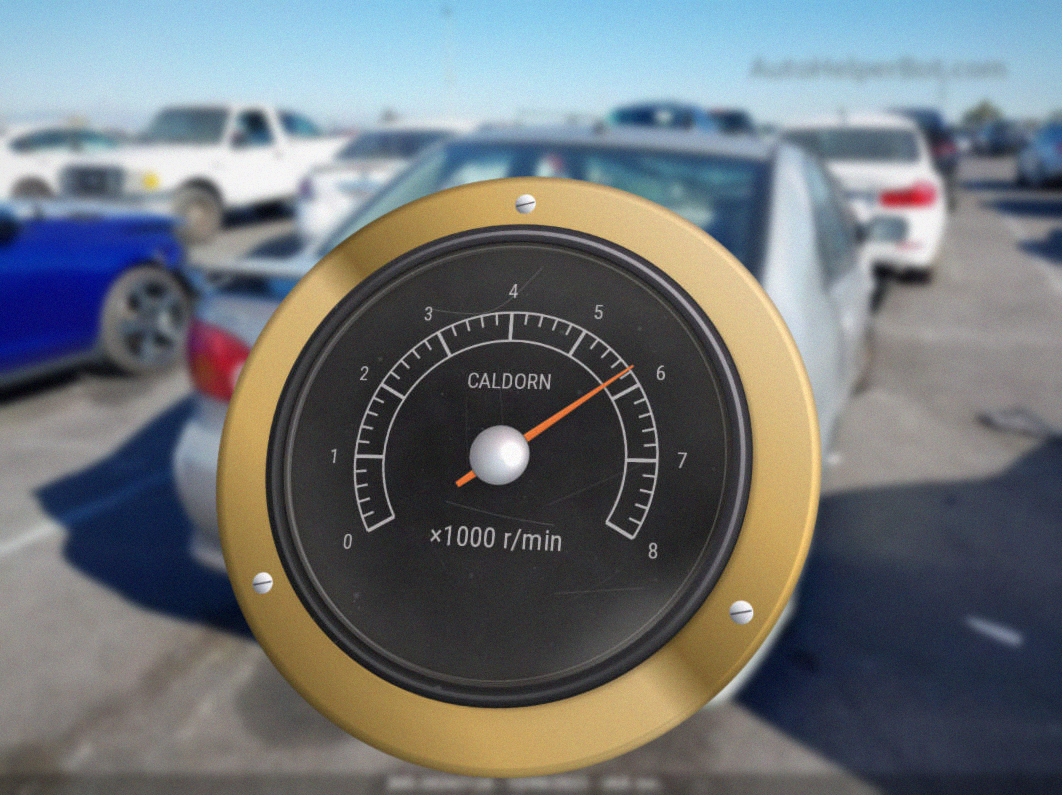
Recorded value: 5800; rpm
